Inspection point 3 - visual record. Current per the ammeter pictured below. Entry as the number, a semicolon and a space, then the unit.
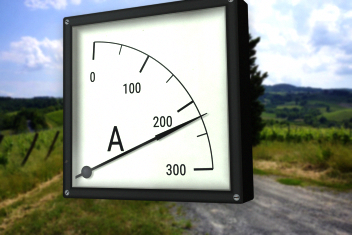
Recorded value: 225; A
